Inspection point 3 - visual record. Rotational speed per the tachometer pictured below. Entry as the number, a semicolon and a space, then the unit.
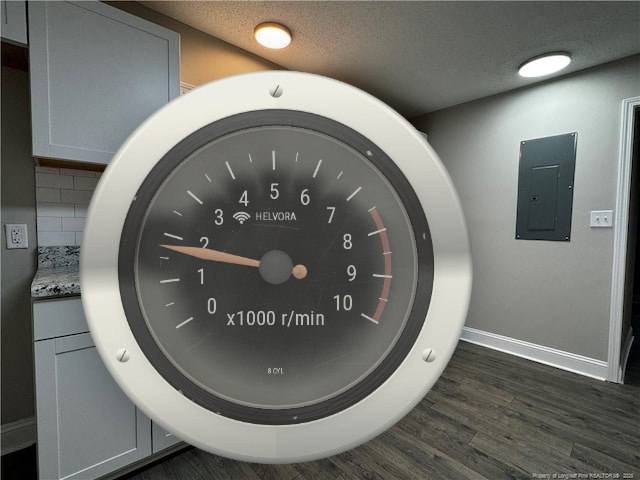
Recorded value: 1750; rpm
